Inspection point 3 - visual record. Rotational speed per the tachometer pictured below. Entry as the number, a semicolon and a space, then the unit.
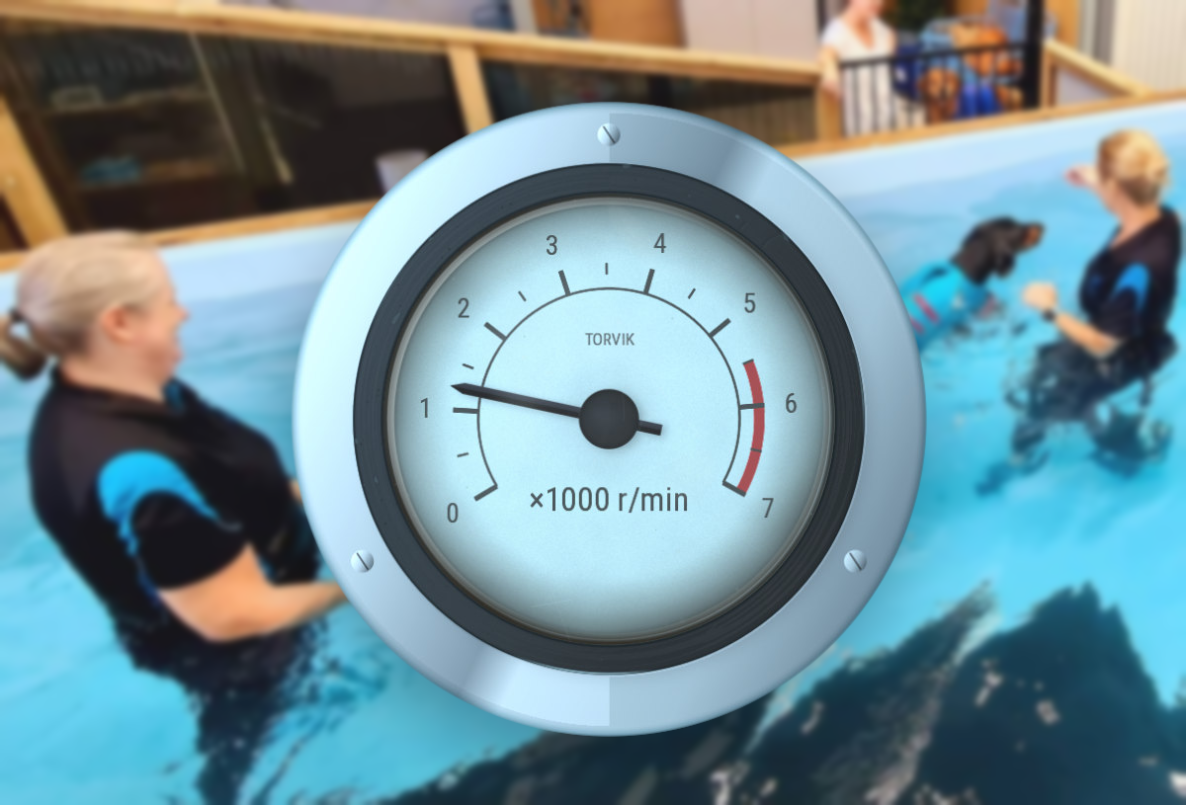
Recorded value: 1250; rpm
